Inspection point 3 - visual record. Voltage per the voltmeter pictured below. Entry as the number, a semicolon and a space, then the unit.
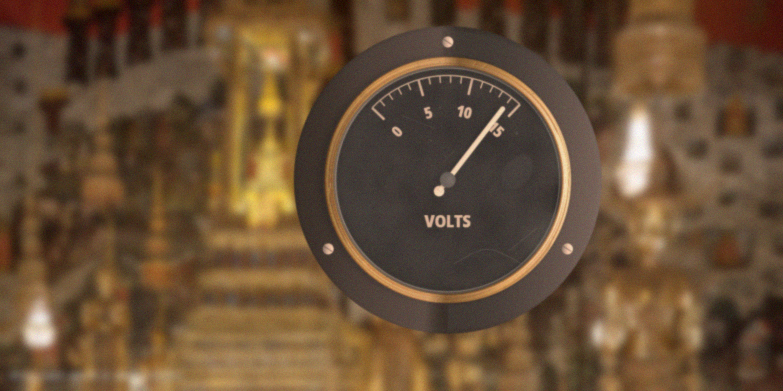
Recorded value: 14; V
